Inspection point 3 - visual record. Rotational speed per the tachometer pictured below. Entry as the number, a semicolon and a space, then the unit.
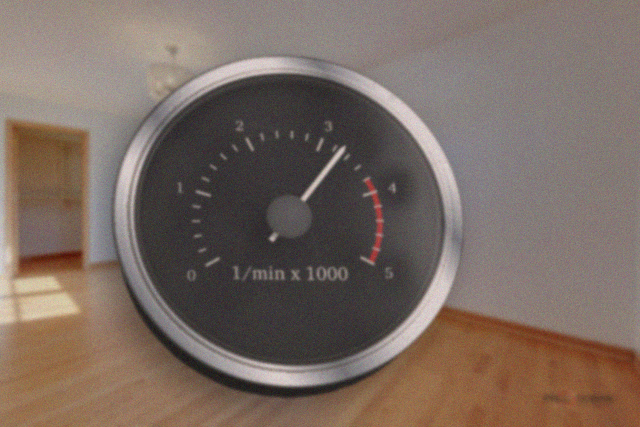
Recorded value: 3300; rpm
